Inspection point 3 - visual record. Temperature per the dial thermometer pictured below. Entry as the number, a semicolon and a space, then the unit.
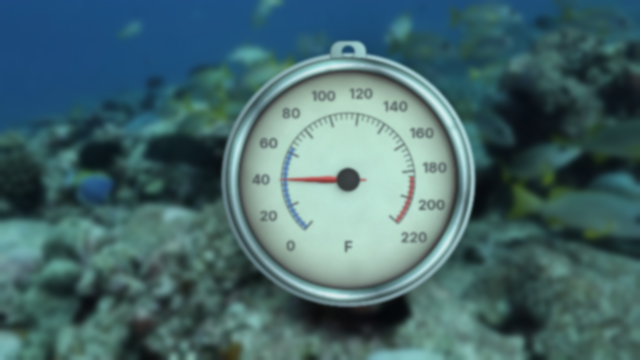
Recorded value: 40; °F
